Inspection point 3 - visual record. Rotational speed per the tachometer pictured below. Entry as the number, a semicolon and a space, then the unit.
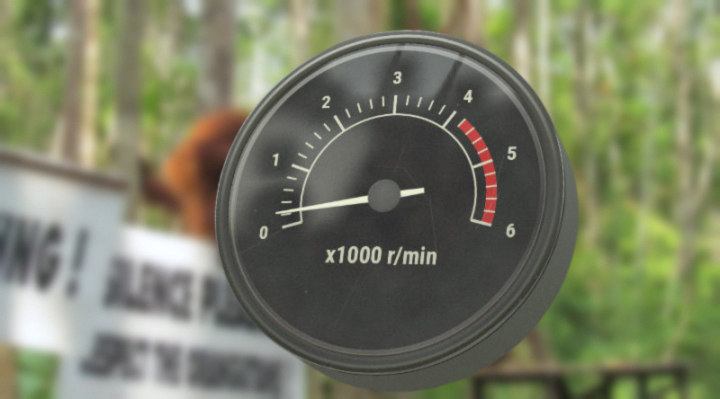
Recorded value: 200; rpm
